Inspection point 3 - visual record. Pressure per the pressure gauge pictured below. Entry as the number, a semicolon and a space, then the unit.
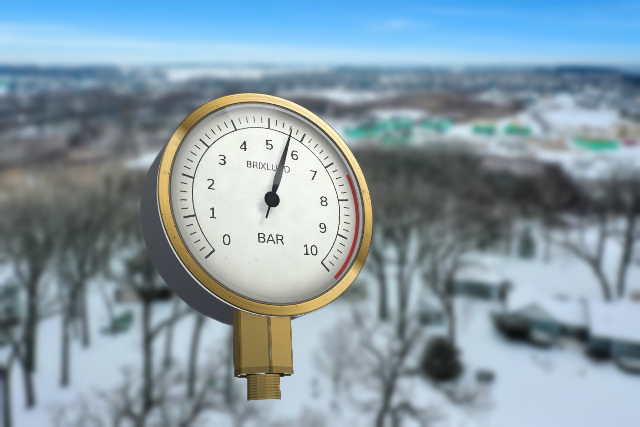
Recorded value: 5.6; bar
